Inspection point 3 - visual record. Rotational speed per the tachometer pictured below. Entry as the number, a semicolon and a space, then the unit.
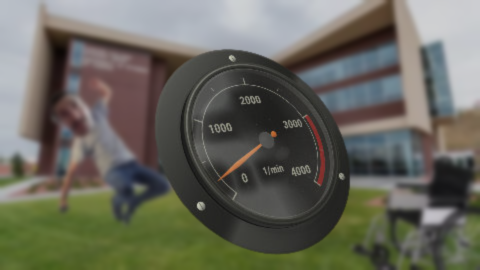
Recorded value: 250; rpm
